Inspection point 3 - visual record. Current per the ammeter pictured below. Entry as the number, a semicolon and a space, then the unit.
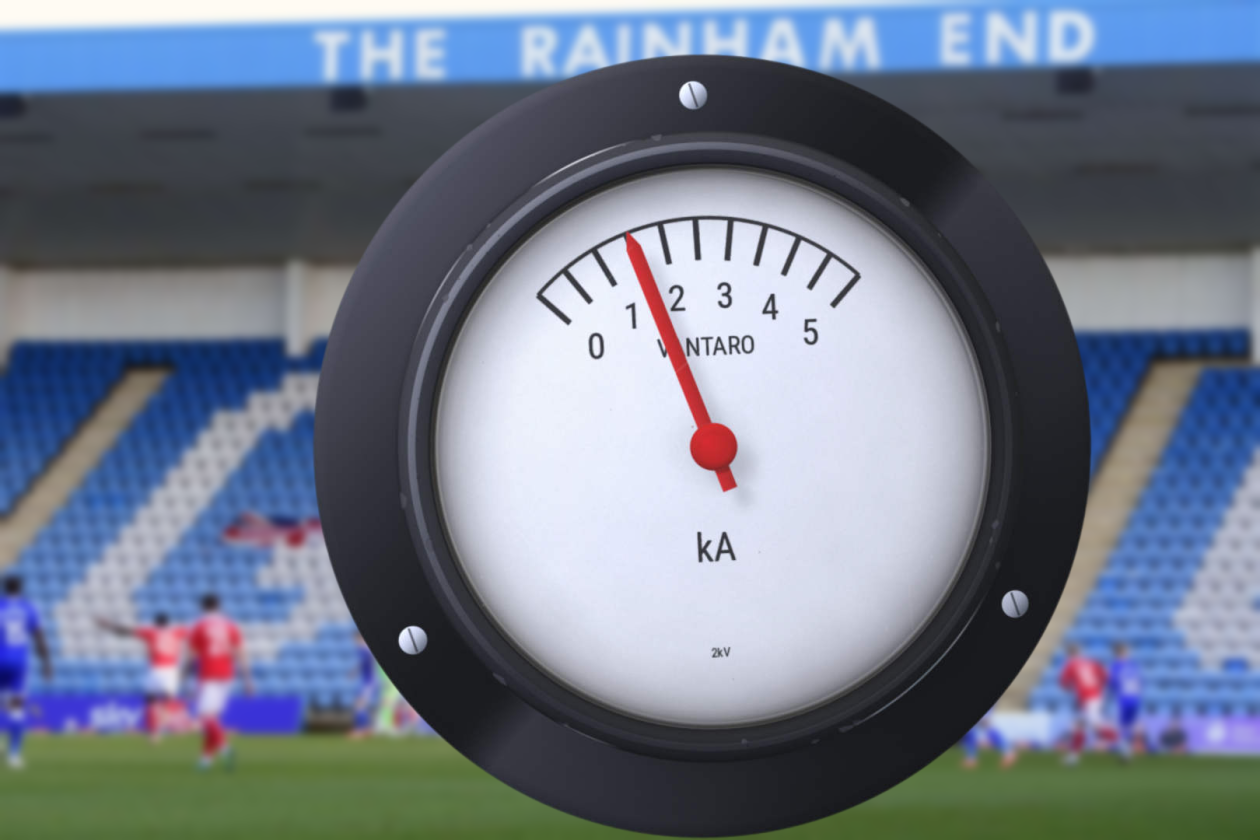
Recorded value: 1.5; kA
